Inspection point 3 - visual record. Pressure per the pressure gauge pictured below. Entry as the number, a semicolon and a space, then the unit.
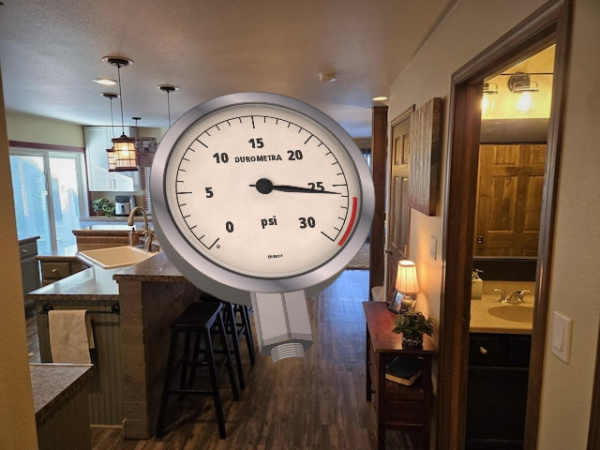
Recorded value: 26; psi
